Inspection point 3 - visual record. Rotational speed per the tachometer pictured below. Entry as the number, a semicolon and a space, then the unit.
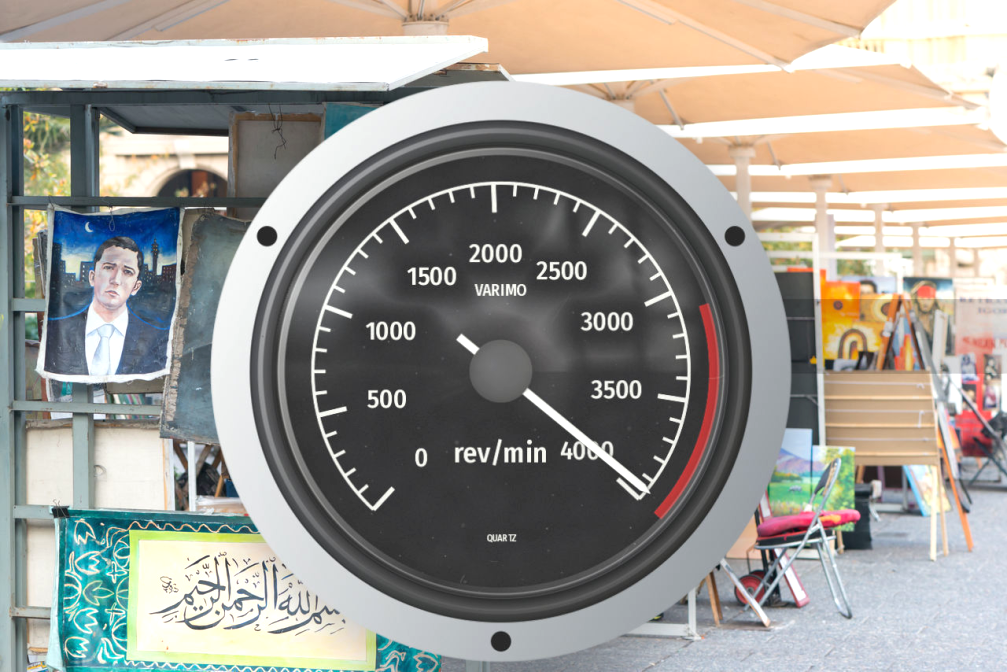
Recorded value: 3950; rpm
